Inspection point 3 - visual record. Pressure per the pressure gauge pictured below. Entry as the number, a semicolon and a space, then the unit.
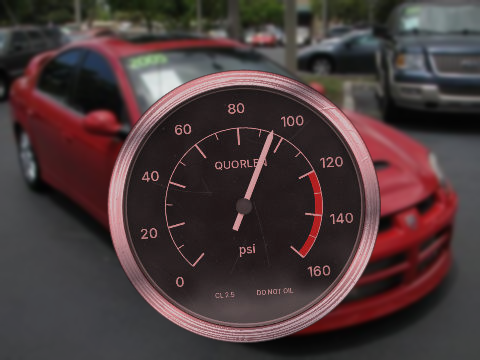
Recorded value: 95; psi
